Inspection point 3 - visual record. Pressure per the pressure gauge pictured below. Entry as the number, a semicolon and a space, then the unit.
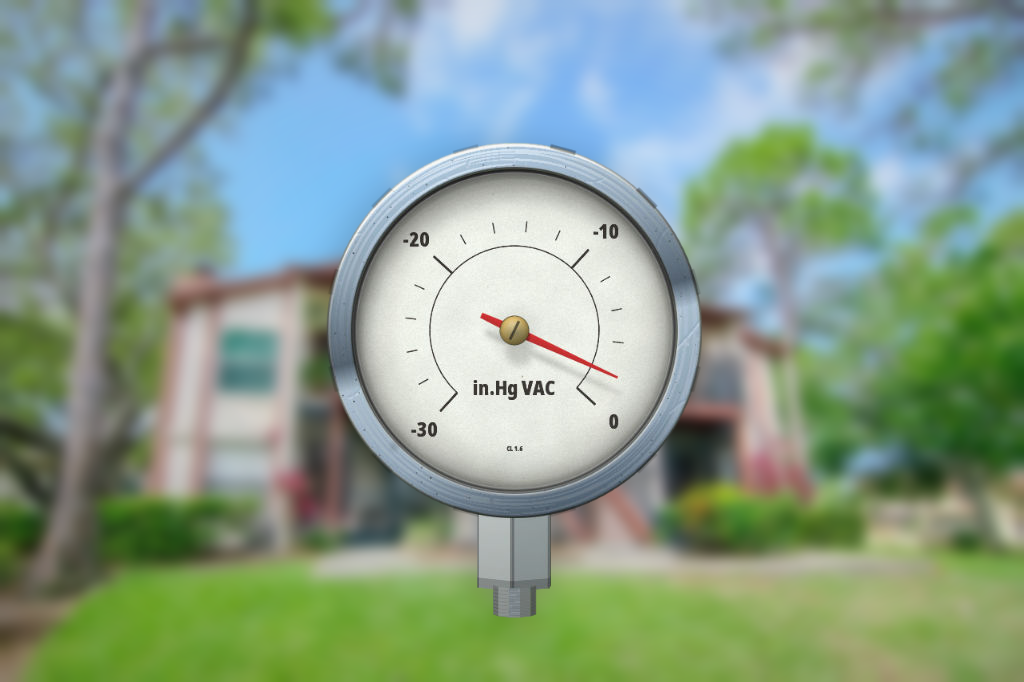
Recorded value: -2; inHg
